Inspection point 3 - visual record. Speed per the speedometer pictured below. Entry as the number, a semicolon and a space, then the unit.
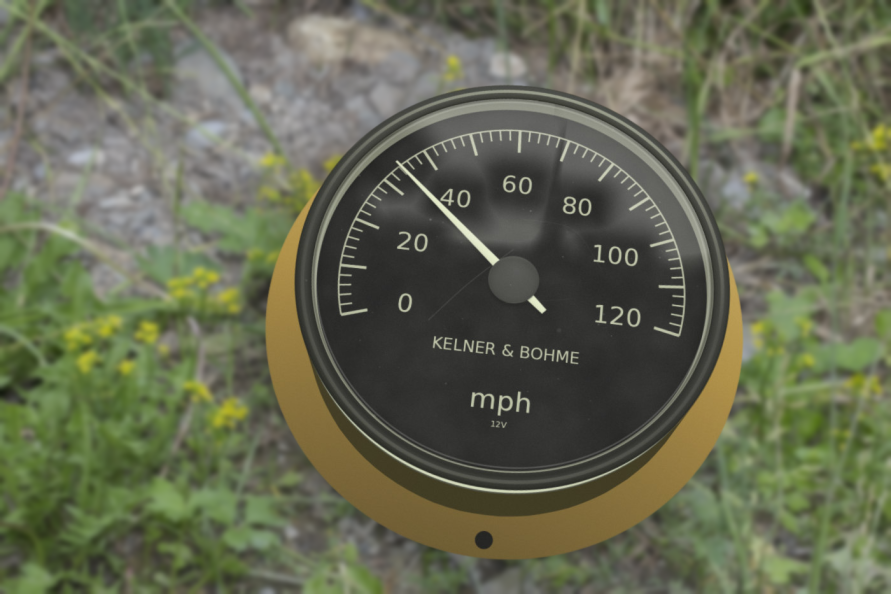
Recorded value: 34; mph
